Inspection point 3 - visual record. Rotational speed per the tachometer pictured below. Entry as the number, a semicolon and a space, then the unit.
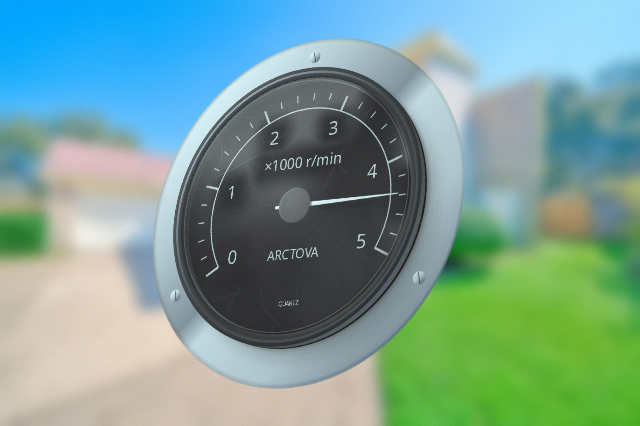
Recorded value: 4400; rpm
